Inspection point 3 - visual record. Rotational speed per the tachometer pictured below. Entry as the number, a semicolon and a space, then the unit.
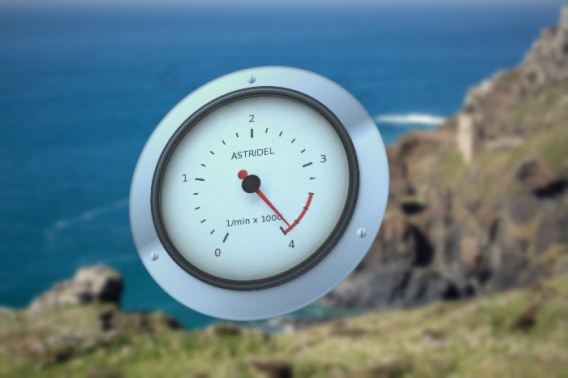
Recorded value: 3900; rpm
